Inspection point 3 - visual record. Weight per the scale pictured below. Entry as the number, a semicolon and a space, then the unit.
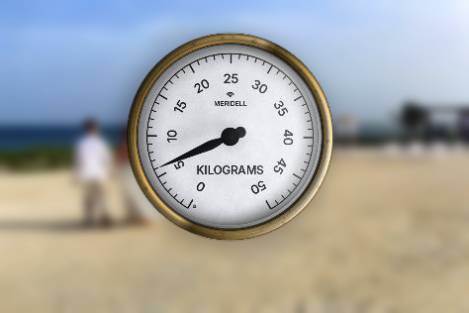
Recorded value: 6; kg
